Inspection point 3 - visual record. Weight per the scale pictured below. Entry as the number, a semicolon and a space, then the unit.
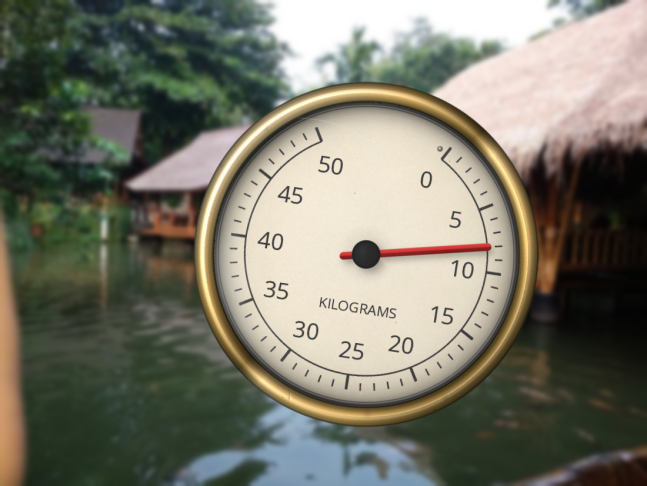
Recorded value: 8; kg
